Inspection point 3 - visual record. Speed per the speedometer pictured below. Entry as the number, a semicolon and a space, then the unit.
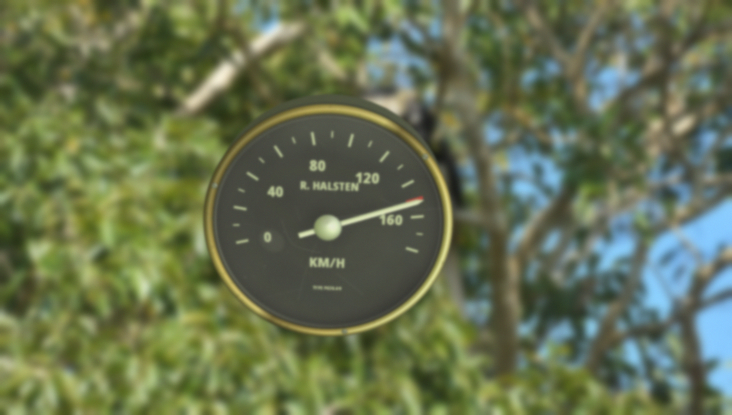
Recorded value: 150; km/h
